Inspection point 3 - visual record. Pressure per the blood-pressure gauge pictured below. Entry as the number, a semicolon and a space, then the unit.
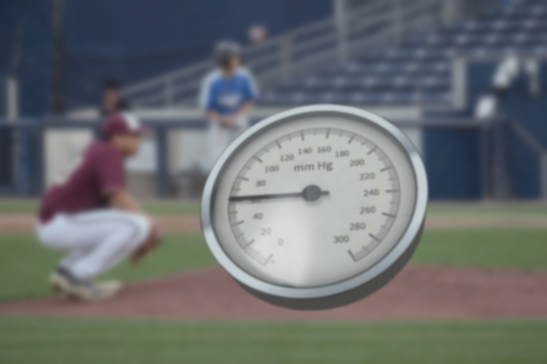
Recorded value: 60; mmHg
